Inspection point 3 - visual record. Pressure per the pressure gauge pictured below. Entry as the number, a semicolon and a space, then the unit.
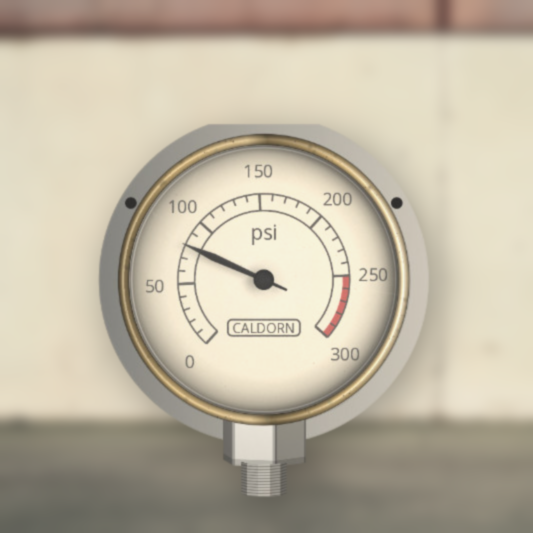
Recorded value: 80; psi
